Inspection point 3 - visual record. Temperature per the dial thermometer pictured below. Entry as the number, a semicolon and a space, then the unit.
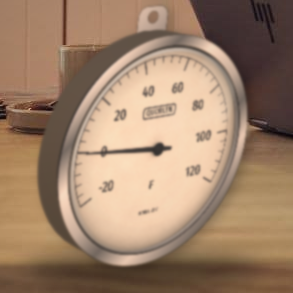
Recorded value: 0; °F
